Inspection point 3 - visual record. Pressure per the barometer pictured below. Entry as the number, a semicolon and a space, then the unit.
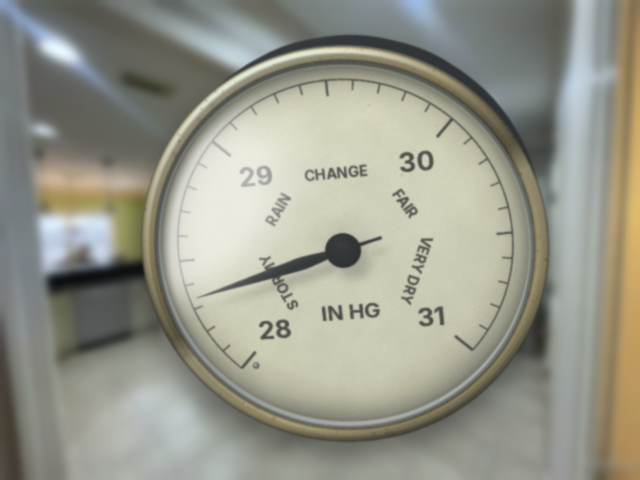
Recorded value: 28.35; inHg
